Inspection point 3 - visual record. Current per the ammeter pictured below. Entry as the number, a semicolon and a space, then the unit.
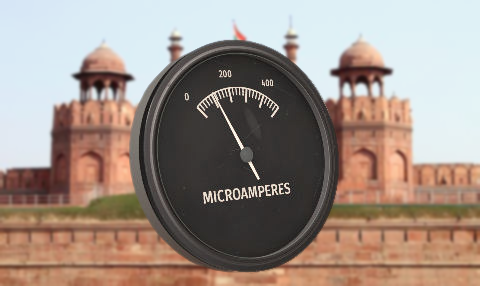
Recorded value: 100; µA
